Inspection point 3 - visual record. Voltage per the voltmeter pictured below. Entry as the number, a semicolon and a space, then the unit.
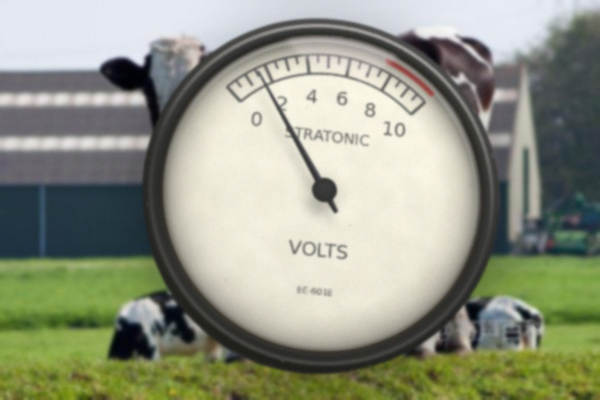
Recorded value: 1.5; V
